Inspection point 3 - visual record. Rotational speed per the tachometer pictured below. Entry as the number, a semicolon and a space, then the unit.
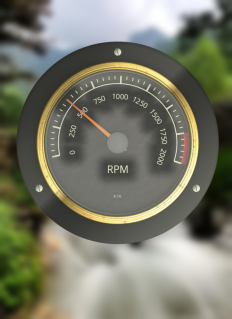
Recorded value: 500; rpm
